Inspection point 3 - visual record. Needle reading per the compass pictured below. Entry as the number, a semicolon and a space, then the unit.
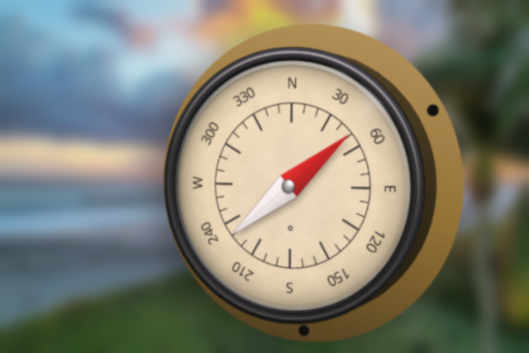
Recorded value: 50; °
